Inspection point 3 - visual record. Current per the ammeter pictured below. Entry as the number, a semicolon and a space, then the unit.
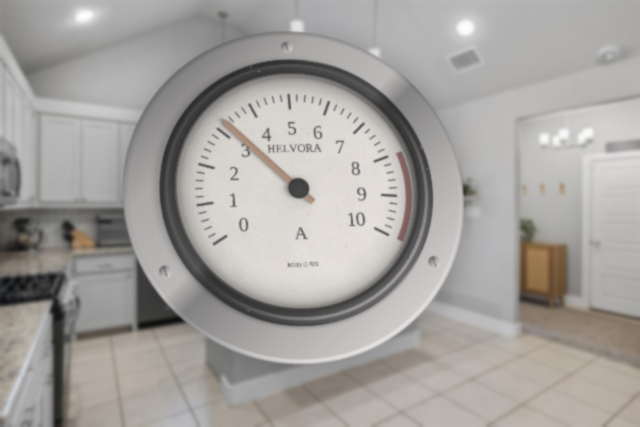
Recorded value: 3.2; A
